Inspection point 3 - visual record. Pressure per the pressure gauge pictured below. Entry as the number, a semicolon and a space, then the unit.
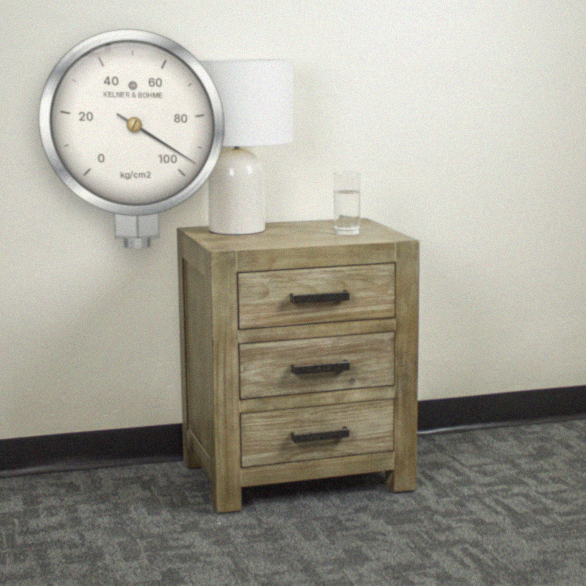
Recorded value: 95; kg/cm²
